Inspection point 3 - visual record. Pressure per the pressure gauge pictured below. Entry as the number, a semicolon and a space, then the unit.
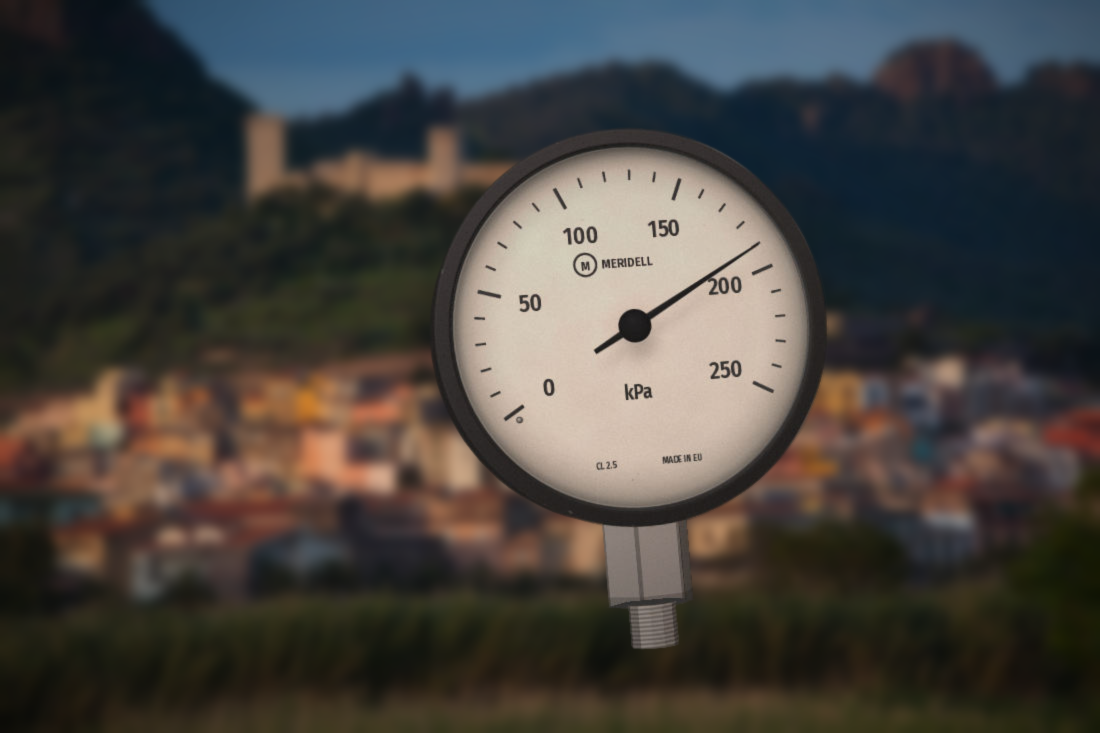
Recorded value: 190; kPa
